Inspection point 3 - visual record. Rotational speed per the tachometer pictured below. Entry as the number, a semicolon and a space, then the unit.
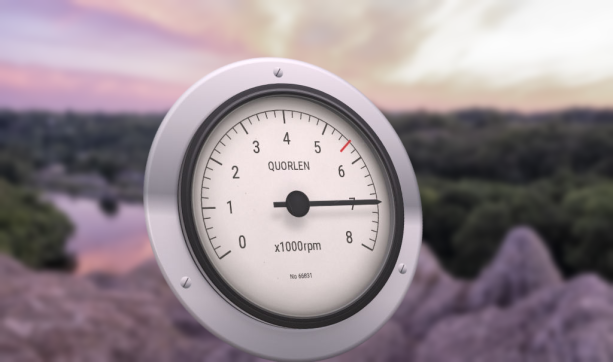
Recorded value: 7000; rpm
